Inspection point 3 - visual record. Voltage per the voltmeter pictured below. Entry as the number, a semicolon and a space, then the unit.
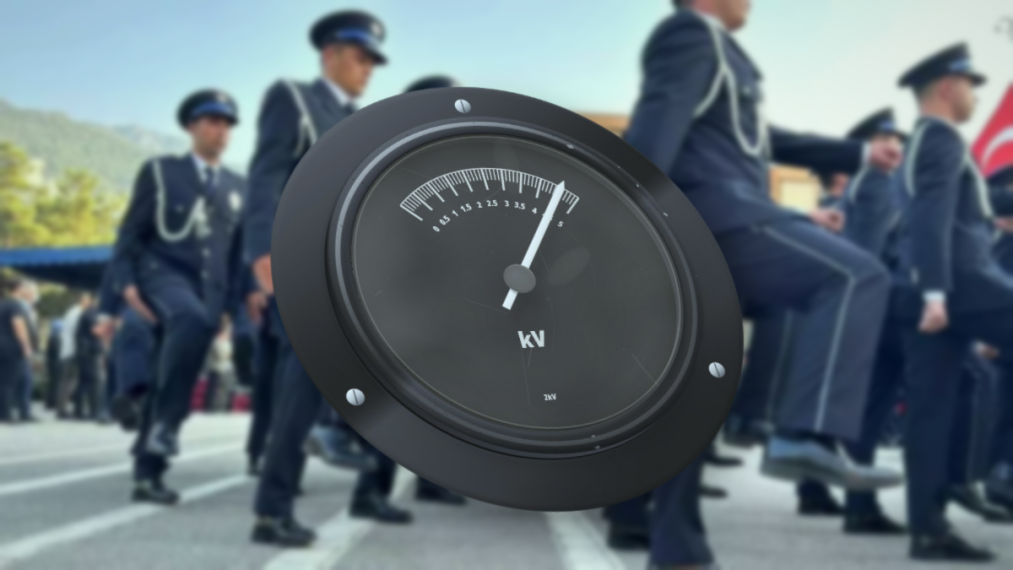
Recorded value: 4.5; kV
